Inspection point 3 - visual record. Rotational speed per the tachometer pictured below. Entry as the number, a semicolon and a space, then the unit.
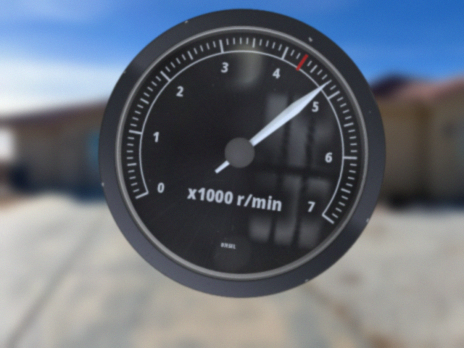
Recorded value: 4800; rpm
